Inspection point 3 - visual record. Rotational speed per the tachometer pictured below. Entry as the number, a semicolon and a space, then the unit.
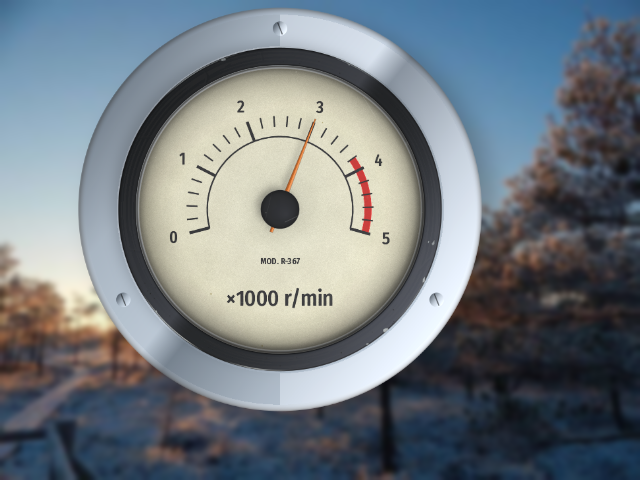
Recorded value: 3000; rpm
